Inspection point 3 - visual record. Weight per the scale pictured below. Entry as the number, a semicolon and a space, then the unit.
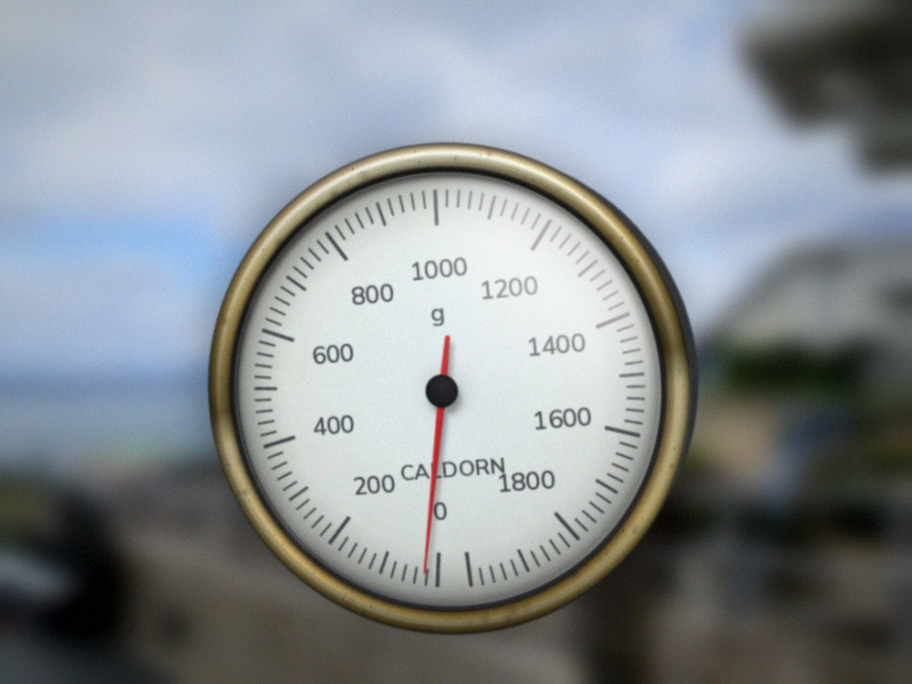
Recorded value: 20; g
